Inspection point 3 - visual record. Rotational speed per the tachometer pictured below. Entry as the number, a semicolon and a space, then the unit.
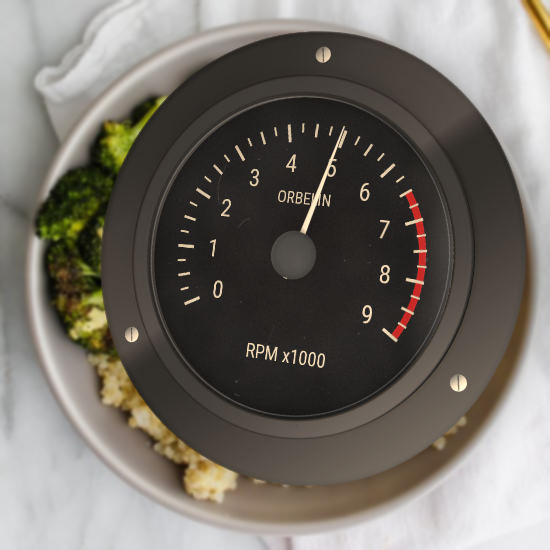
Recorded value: 5000; rpm
